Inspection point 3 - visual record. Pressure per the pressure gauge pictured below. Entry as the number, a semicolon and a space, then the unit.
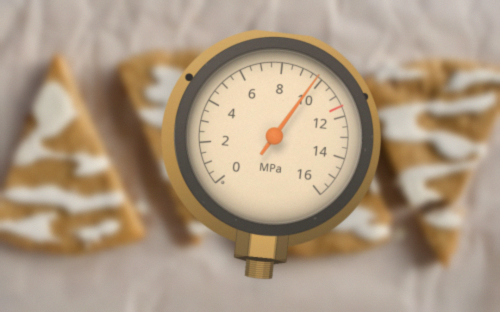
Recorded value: 9.75; MPa
